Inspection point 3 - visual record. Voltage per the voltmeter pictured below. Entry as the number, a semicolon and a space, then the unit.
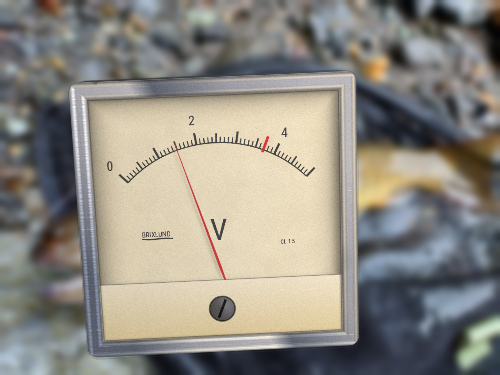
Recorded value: 1.5; V
